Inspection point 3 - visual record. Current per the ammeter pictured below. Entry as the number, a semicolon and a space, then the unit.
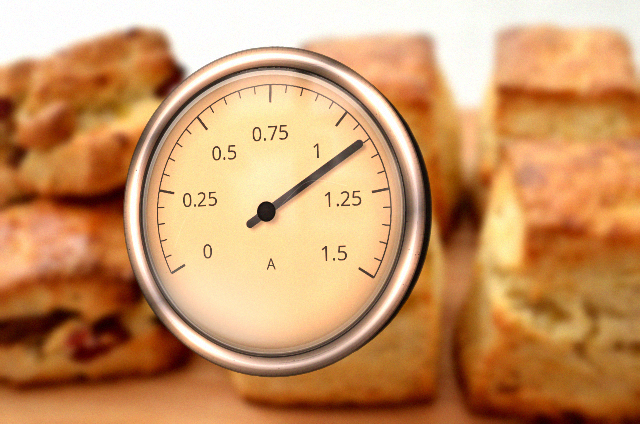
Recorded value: 1.1; A
